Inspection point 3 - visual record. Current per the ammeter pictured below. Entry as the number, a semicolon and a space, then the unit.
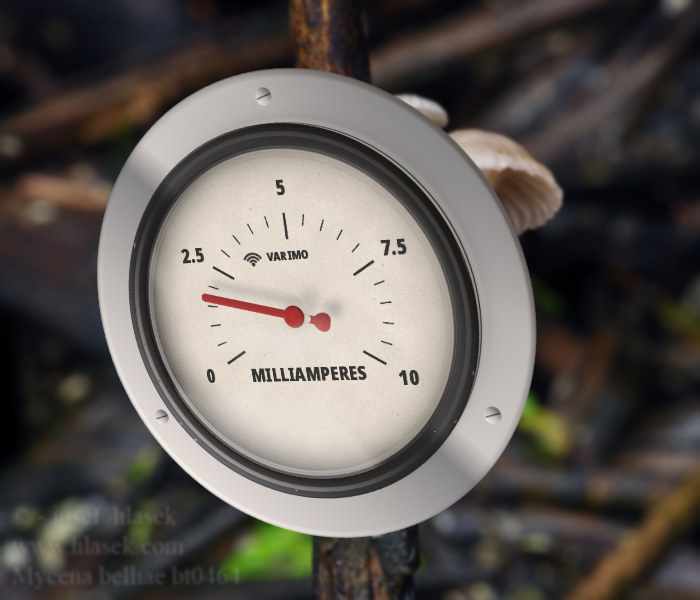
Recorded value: 1.75; mA
